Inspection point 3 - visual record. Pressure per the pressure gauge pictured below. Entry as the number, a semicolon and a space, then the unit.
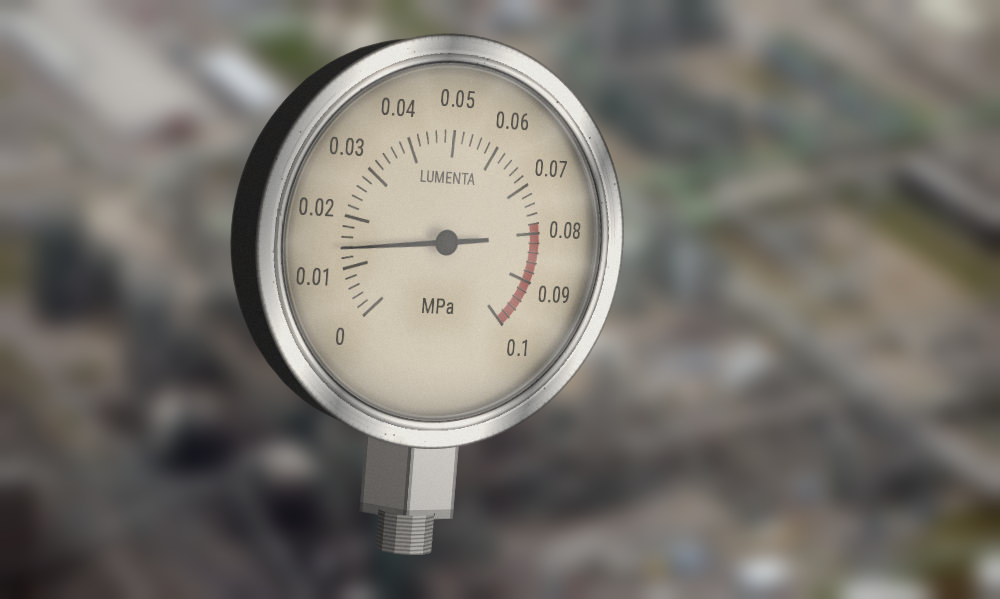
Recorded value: 0.014; MPa
